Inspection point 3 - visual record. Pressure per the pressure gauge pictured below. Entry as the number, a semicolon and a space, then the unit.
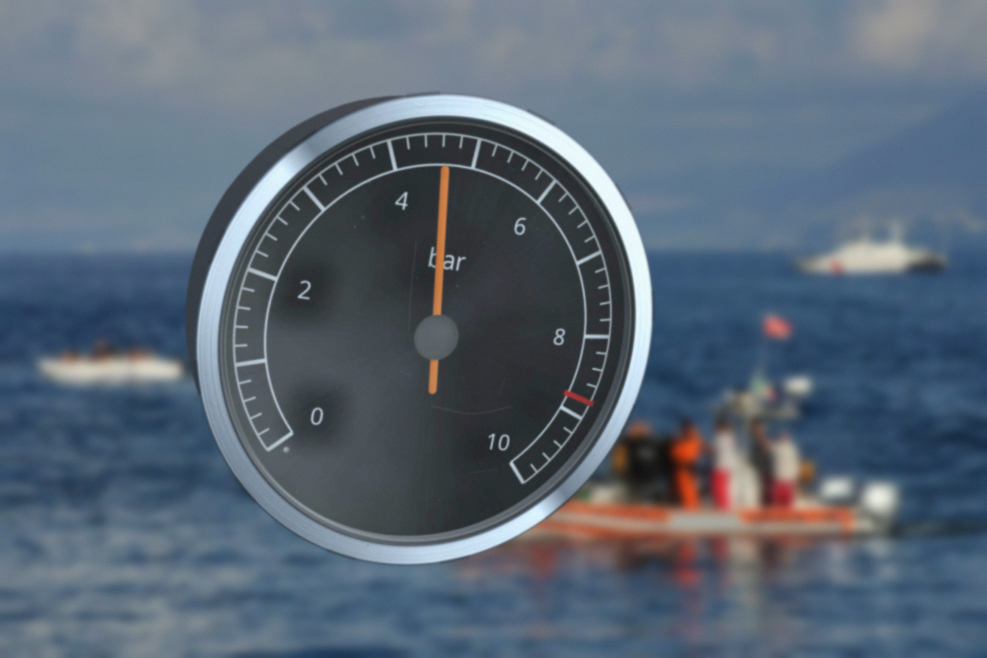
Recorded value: 4.6; bar
